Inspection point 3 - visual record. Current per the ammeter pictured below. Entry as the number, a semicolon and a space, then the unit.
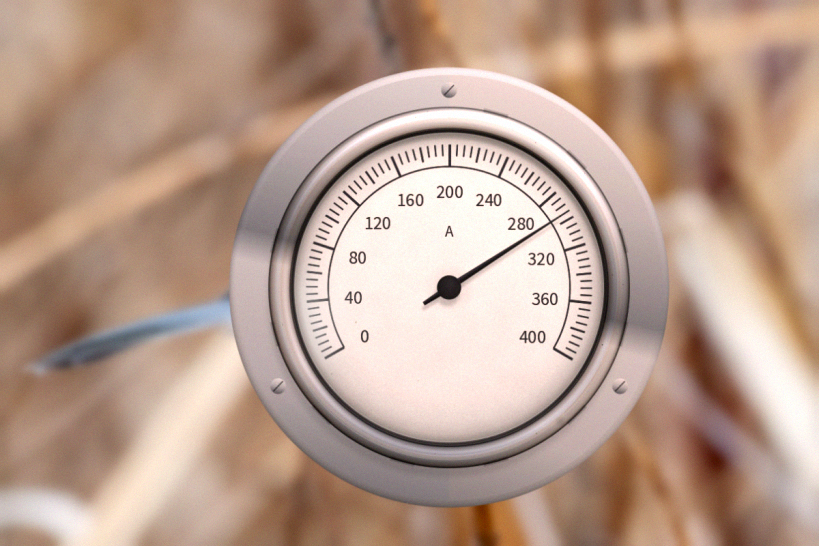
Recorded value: 295; A
